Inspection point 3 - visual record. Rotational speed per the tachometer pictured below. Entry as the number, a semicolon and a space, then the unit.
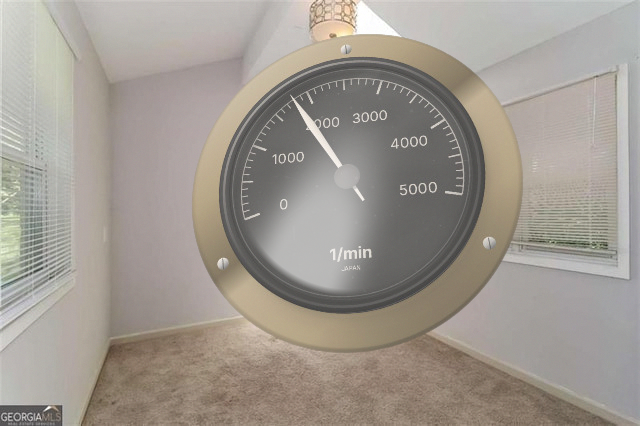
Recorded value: 1800; rpm
